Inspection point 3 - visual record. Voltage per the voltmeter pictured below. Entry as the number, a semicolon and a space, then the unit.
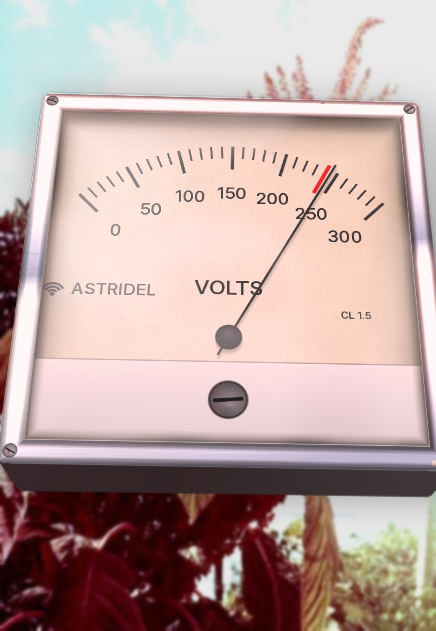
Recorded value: 245; V
